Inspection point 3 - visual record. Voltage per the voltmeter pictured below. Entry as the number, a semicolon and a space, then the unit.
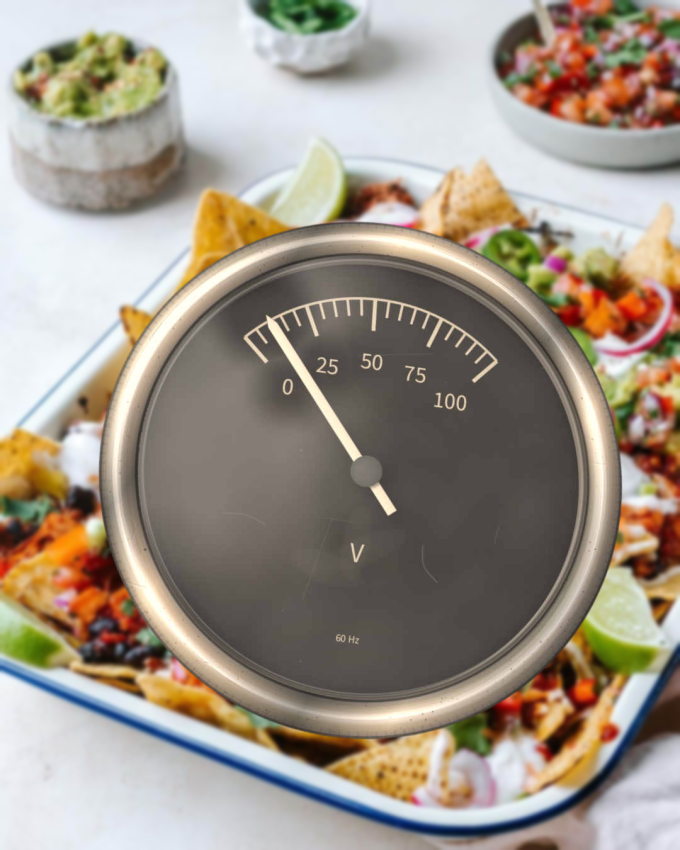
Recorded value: 10; V
